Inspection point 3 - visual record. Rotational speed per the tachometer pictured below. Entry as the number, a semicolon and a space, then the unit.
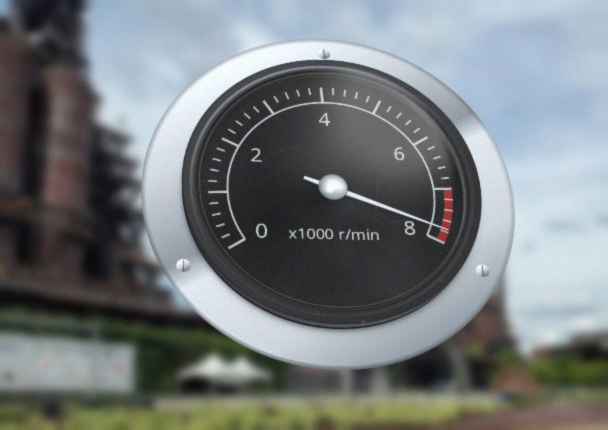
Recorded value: 7800; rpm
